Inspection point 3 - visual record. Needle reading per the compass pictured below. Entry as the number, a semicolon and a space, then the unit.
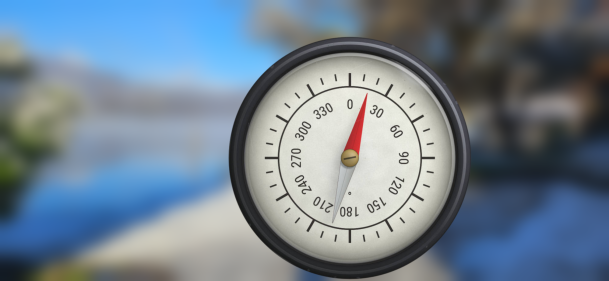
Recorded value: 15; °
